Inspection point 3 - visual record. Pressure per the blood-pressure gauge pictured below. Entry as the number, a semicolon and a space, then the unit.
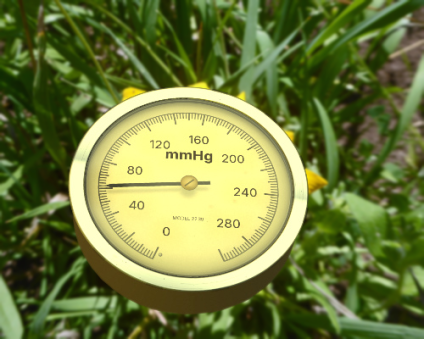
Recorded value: 60; mmHg
